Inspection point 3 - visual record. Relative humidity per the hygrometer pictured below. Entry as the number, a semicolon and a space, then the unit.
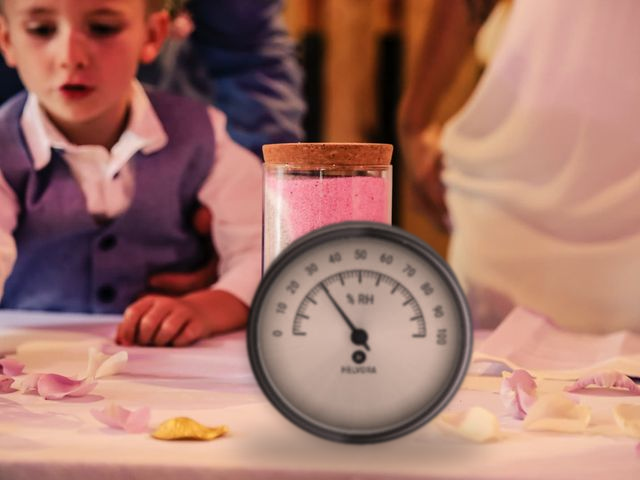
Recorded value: 30; %
